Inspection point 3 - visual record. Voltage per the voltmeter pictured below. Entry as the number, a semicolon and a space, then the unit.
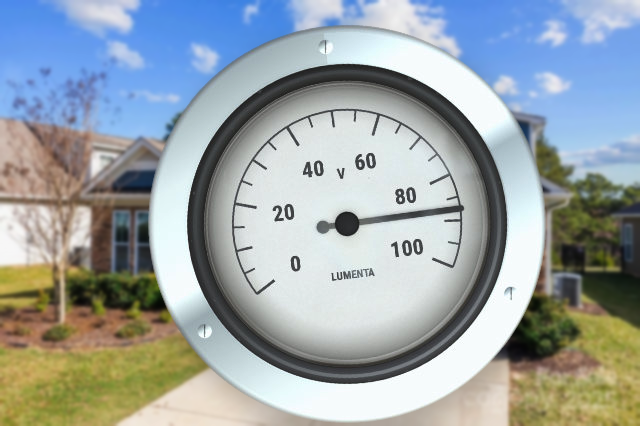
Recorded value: 87.5; V
